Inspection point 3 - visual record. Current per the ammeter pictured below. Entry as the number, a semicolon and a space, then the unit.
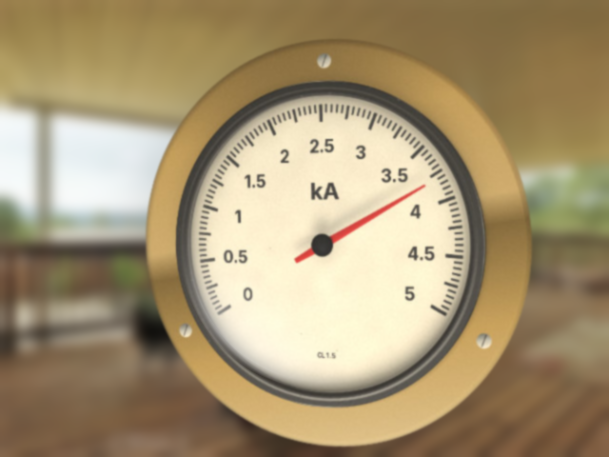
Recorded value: 3.8; kA
